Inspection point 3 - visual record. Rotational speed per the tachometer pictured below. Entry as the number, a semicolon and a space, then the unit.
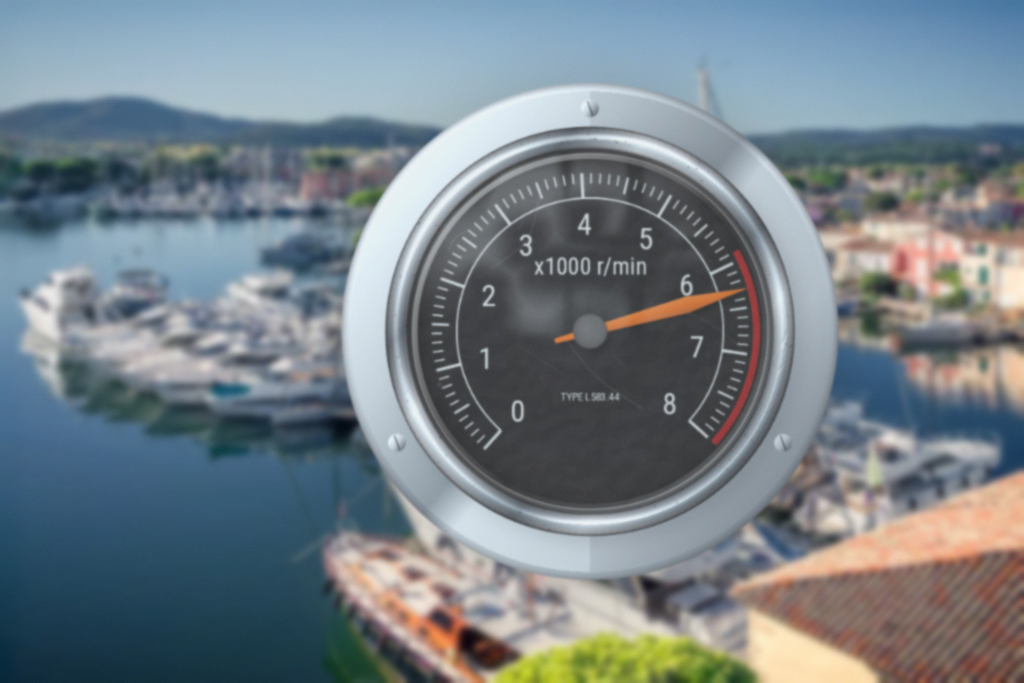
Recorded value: 6300; rpm
